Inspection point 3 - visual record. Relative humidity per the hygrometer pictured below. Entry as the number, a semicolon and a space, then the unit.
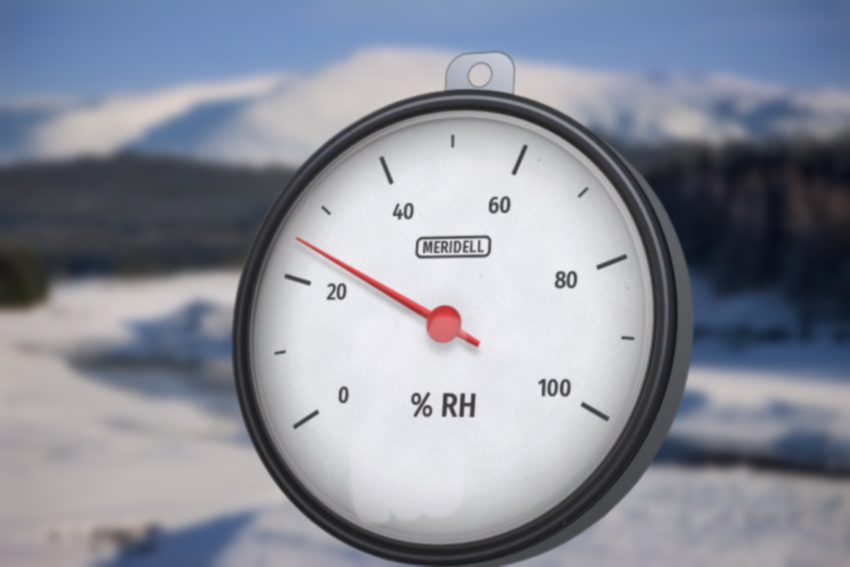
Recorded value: 25; %
